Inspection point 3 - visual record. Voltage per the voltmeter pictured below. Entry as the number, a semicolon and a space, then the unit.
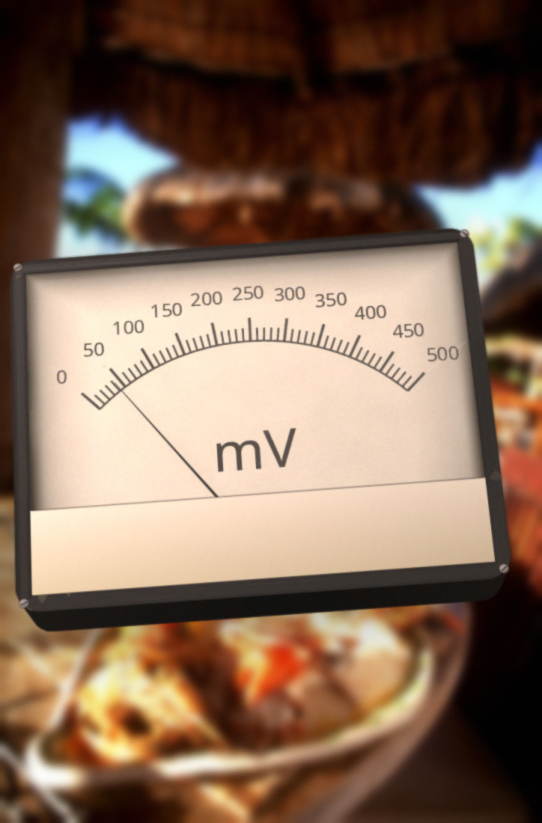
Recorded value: 40; mV
